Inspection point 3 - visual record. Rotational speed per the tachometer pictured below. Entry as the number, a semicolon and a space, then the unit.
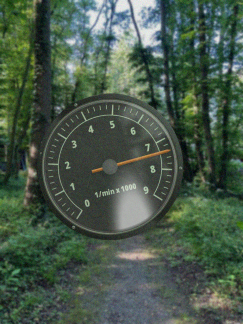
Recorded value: 7400; rpm
